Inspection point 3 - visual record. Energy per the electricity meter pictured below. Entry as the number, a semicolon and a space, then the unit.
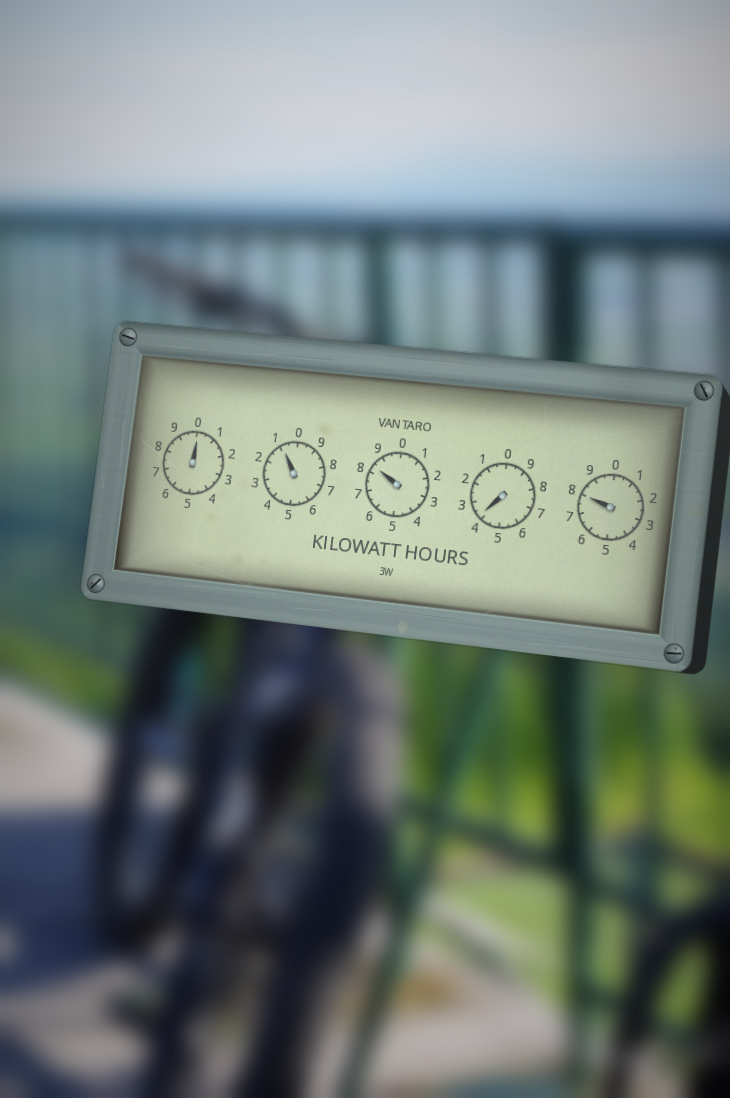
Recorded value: 838; kWh
